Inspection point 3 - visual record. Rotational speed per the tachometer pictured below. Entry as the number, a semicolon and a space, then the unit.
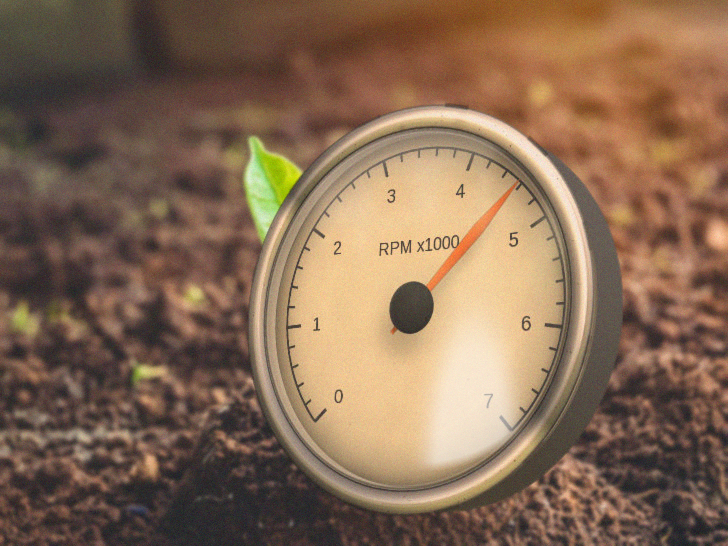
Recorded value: 4600; rpm
